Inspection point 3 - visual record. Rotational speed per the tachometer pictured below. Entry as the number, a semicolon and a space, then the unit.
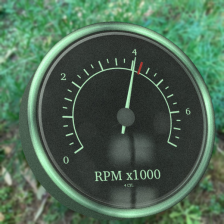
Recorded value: 4000; rpm
